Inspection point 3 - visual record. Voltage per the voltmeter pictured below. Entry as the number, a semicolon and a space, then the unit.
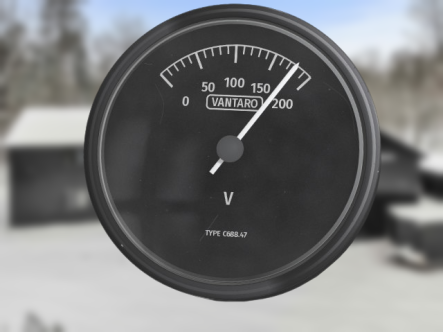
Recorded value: 180; V
